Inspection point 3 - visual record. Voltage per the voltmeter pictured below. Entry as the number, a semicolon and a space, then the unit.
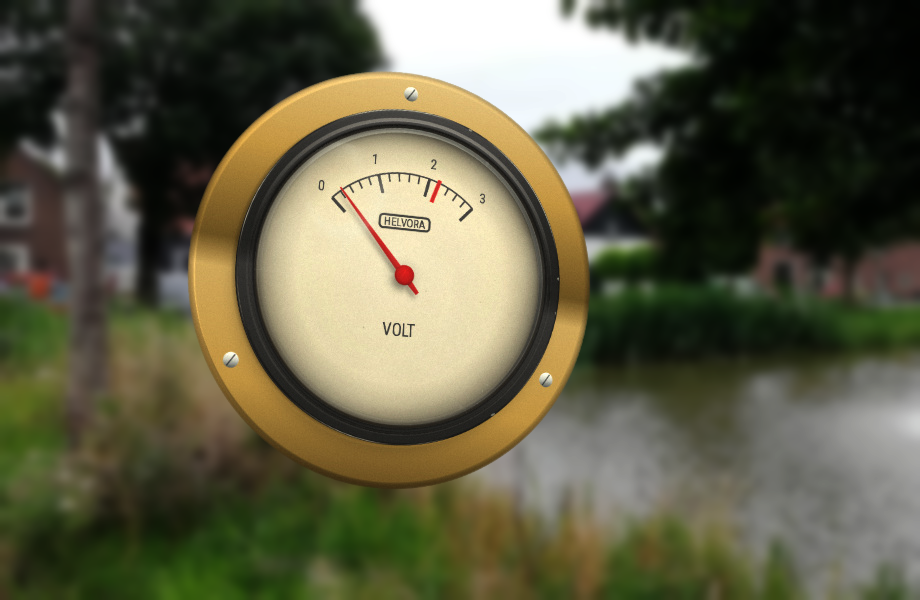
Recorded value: 0.2; V
